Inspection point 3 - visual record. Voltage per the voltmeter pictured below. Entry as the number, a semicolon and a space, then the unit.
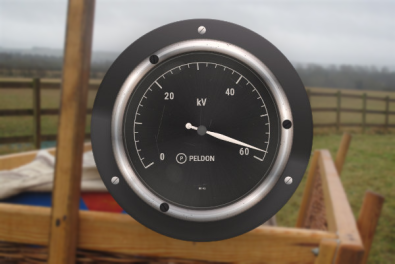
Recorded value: 58; kV
